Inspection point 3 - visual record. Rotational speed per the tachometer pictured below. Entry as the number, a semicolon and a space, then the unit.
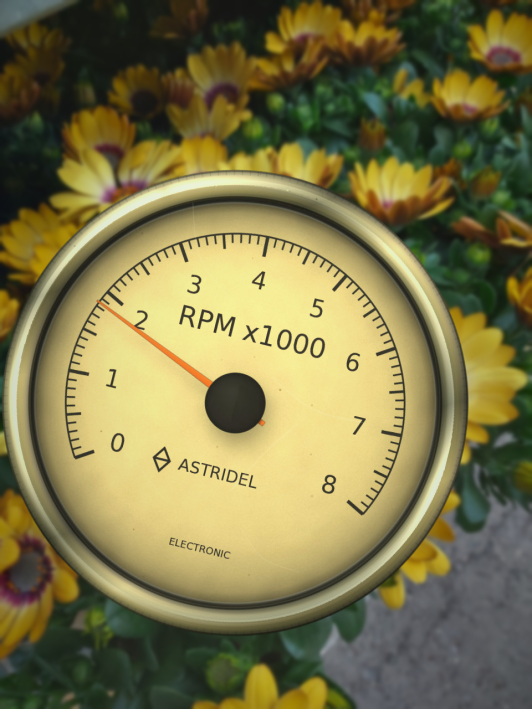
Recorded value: 1850; rpm
